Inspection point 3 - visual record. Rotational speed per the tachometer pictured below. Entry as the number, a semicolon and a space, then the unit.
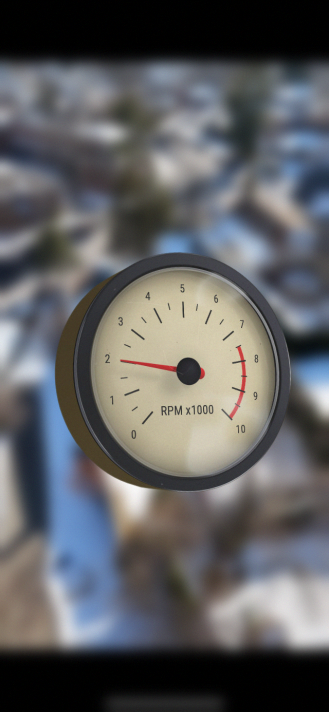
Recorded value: 2000; rpm
